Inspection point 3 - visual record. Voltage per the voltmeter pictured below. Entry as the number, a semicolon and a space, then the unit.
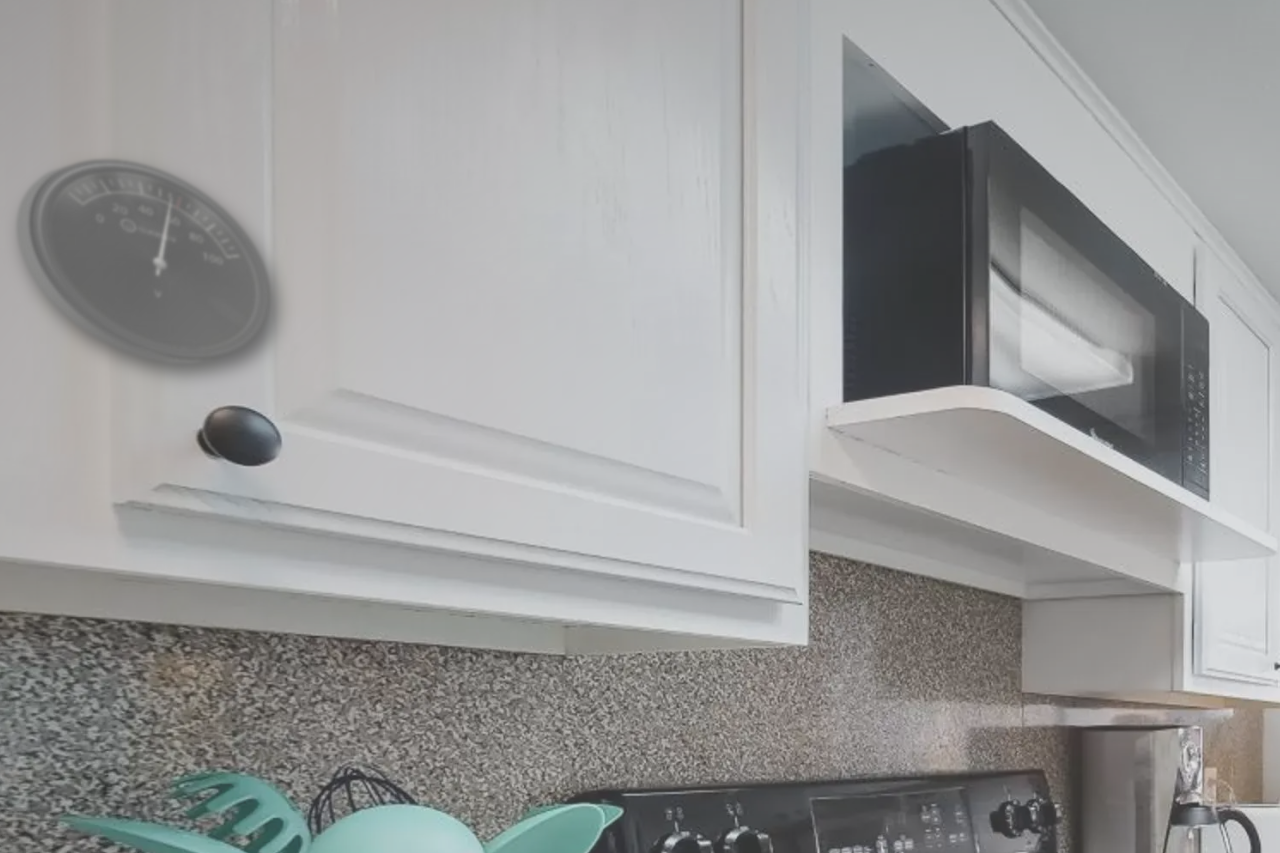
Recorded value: 55; V
